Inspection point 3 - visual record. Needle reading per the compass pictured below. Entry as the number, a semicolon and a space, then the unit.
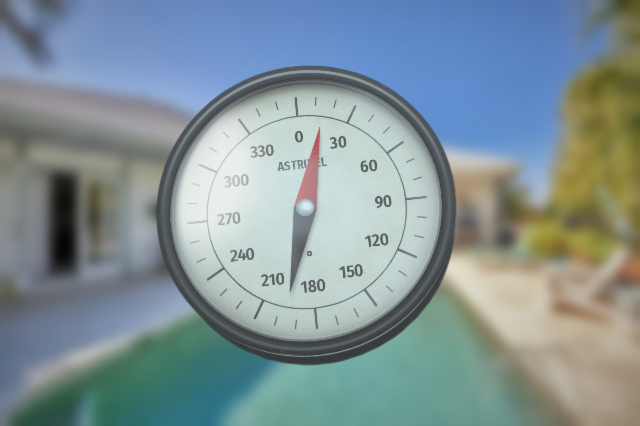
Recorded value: 15; °
